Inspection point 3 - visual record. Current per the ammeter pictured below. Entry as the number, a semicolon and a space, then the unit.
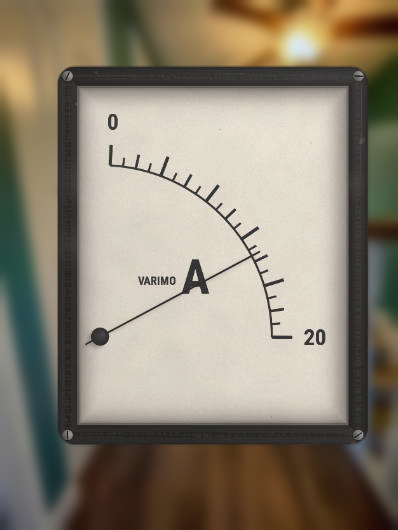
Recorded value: 13.5; A
